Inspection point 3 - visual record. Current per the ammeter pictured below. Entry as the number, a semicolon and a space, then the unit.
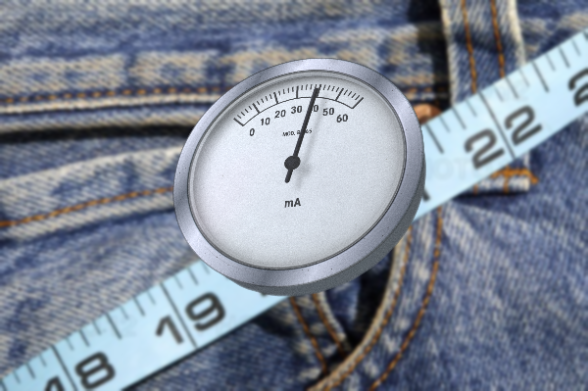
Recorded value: 40; mA
